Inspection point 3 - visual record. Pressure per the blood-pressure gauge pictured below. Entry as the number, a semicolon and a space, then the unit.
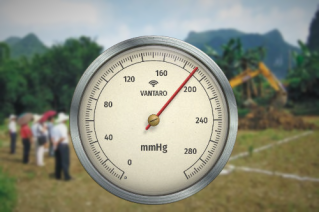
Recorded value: 190; mmHg
